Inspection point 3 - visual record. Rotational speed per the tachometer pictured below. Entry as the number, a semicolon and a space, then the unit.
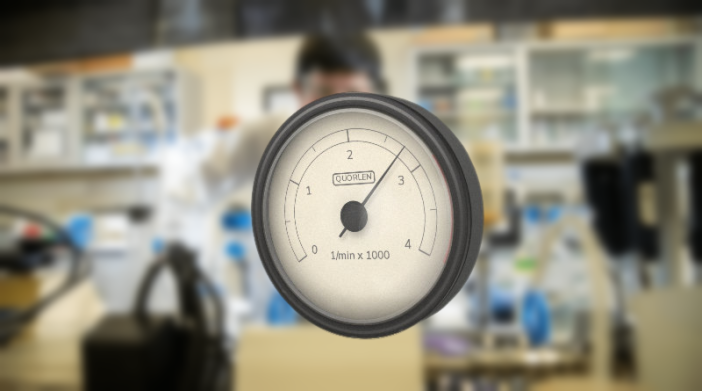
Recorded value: 2750; rpm
